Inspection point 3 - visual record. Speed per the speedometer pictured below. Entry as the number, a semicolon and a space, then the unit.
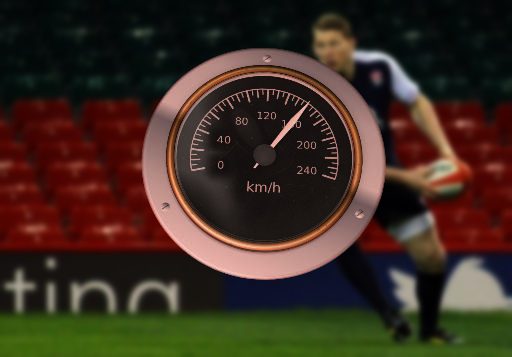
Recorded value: 160; km/h
